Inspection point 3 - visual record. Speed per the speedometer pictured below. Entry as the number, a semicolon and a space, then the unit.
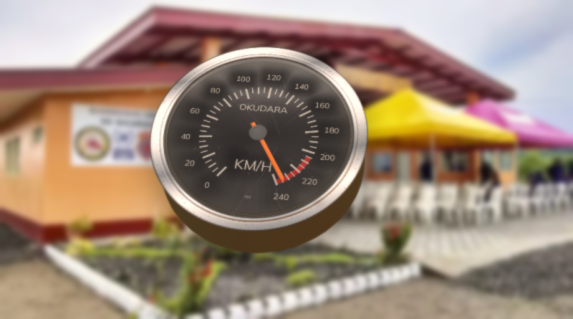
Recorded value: 235; km/h
